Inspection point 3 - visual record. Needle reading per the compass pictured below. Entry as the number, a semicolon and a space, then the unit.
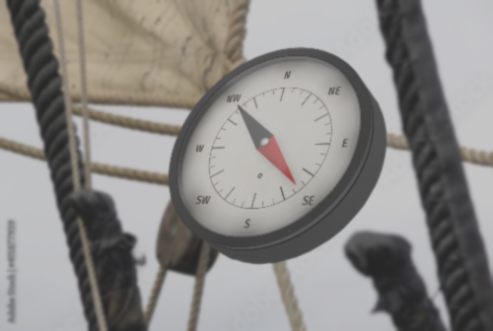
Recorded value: 135; °
